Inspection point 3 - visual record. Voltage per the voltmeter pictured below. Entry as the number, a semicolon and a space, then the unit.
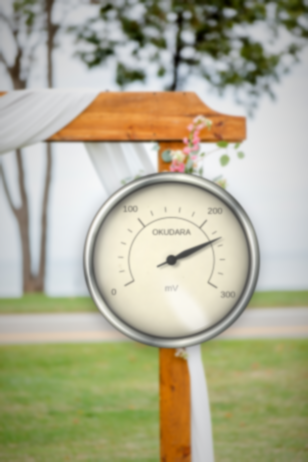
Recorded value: 230; mV
